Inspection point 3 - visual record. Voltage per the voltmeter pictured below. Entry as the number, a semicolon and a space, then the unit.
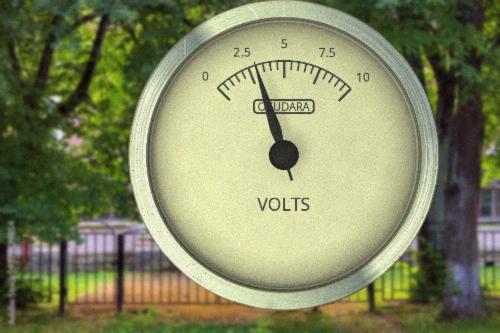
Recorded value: 3; V
